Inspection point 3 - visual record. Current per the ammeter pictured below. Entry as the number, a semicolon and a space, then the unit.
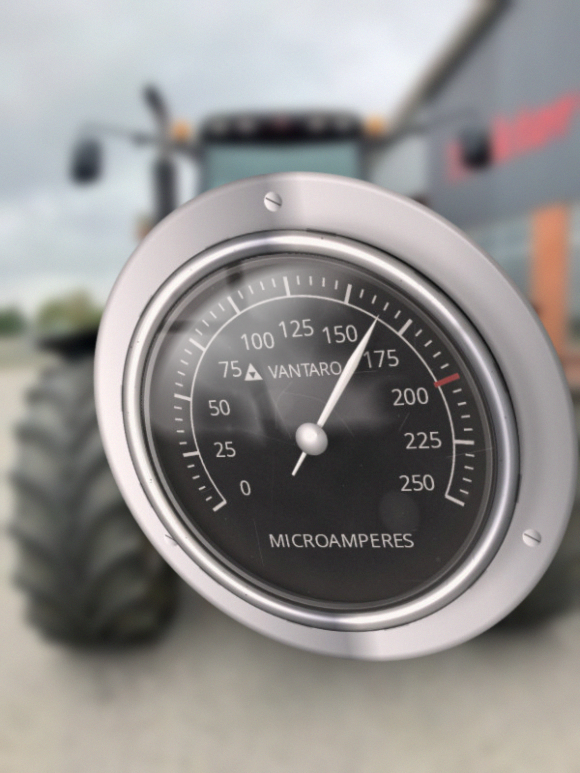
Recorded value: 165; µA
